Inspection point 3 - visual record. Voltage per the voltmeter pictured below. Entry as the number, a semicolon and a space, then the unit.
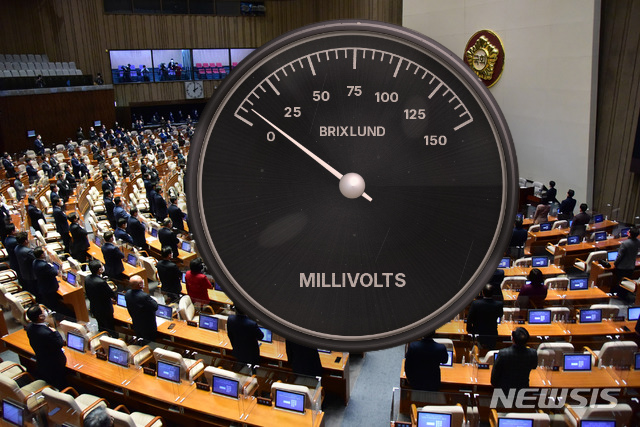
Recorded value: 7.5; mV
